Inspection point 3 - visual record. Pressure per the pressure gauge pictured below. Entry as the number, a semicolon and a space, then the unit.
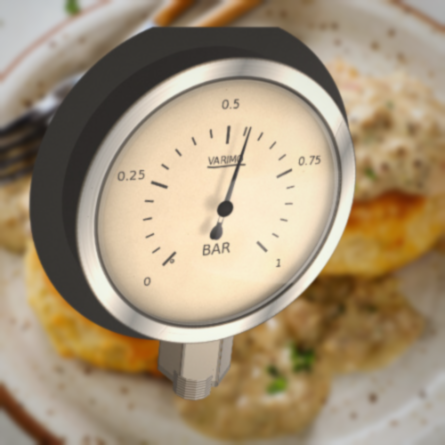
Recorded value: 0.55; bar
